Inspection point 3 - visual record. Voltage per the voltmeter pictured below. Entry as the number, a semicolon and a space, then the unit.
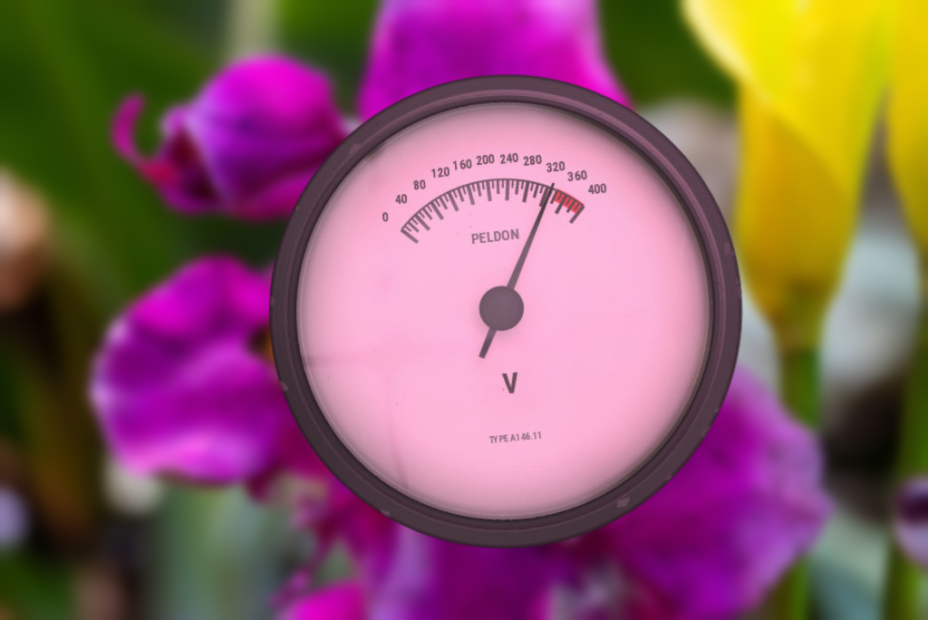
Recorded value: 330; V
